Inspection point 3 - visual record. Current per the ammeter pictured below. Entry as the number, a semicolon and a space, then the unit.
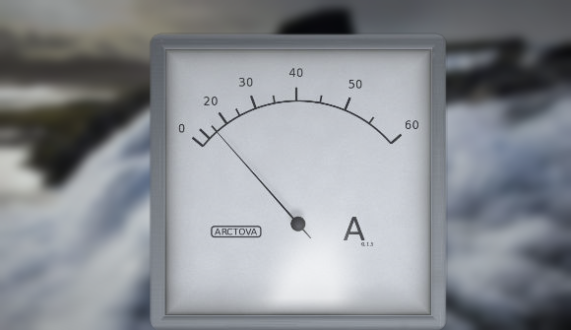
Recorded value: 15; A
